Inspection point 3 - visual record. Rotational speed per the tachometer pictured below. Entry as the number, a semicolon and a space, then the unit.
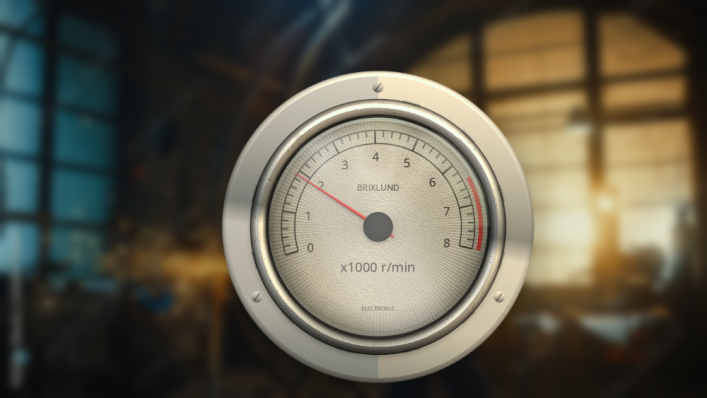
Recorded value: 1900; rpm
